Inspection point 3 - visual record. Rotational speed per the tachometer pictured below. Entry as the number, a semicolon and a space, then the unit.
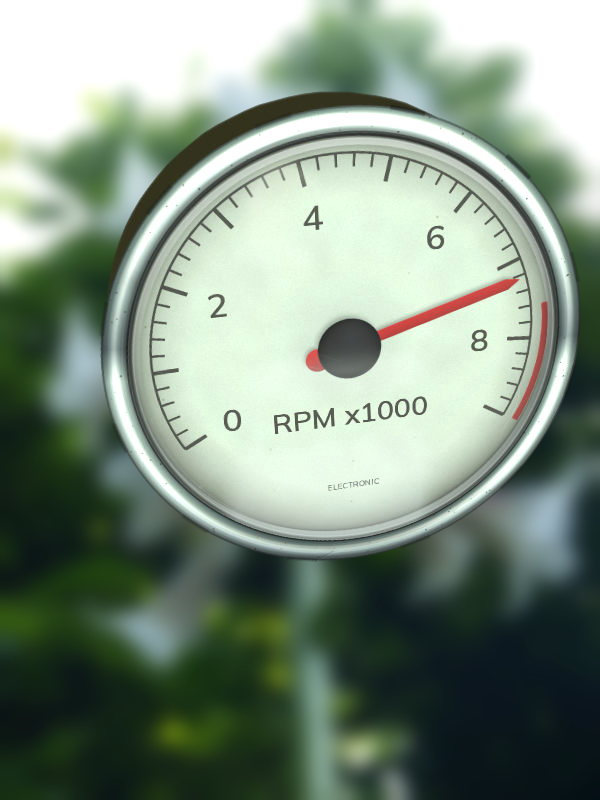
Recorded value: 7200; rpm
